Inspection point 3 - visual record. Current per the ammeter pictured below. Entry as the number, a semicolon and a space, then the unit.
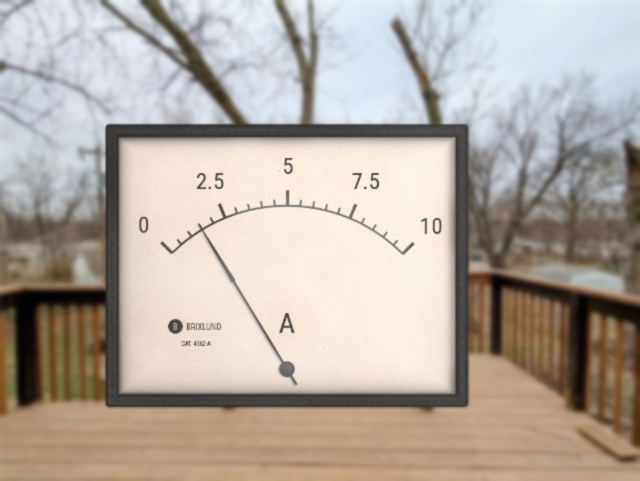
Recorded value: 1.5; A
